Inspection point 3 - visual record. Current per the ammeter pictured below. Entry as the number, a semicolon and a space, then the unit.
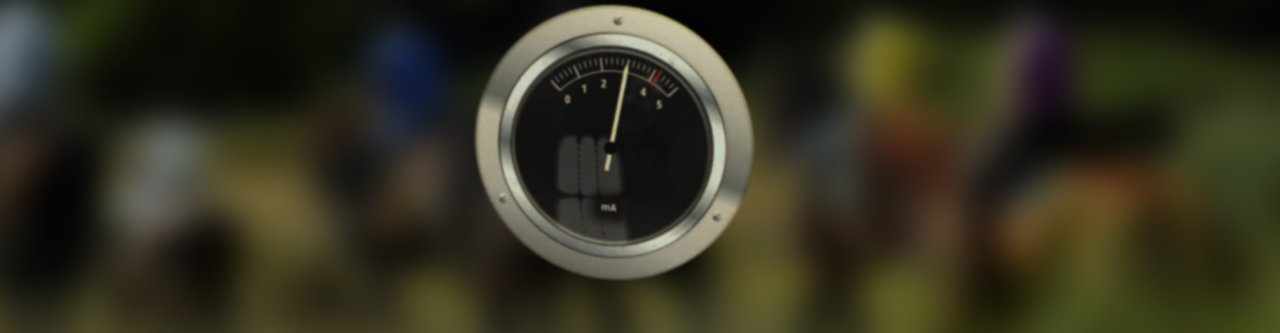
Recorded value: 3; mA
